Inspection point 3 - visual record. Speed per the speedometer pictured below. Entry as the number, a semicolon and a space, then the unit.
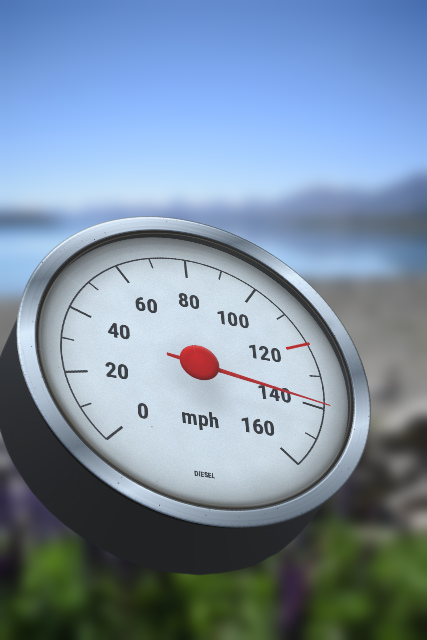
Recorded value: 140; mph
